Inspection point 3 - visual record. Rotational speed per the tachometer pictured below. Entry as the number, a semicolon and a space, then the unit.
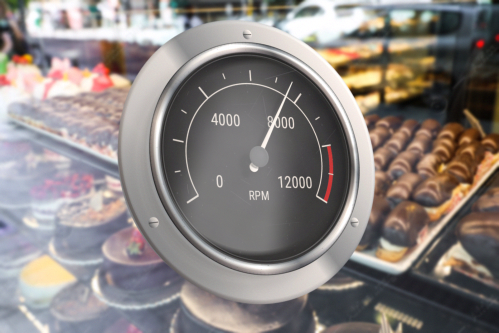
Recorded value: 7500; rpm
